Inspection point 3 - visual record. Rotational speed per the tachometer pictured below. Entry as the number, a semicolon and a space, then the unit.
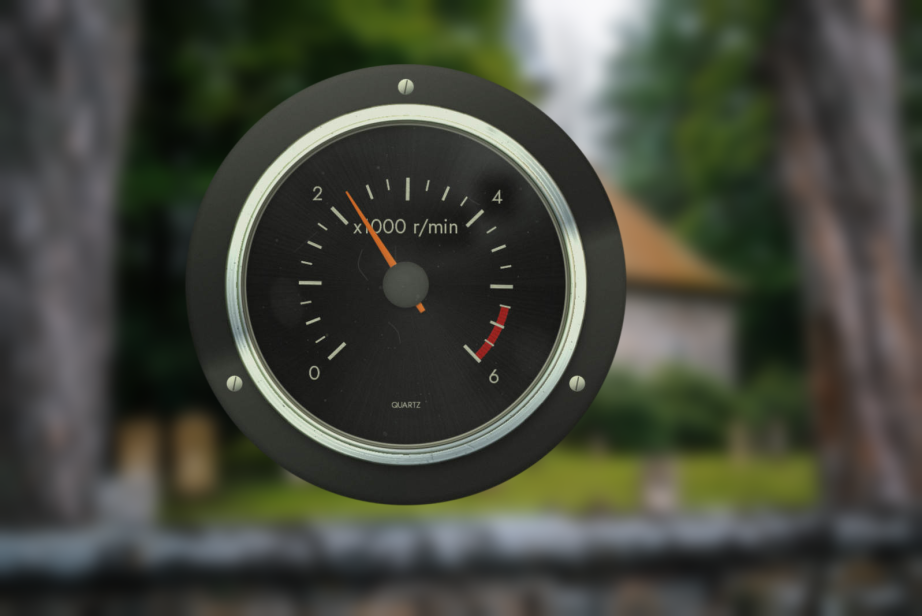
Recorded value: 2250; rpm
